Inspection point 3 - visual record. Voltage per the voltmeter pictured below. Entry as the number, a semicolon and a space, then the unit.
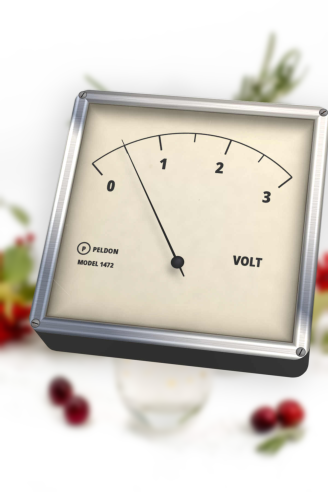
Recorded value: 0.5; V
